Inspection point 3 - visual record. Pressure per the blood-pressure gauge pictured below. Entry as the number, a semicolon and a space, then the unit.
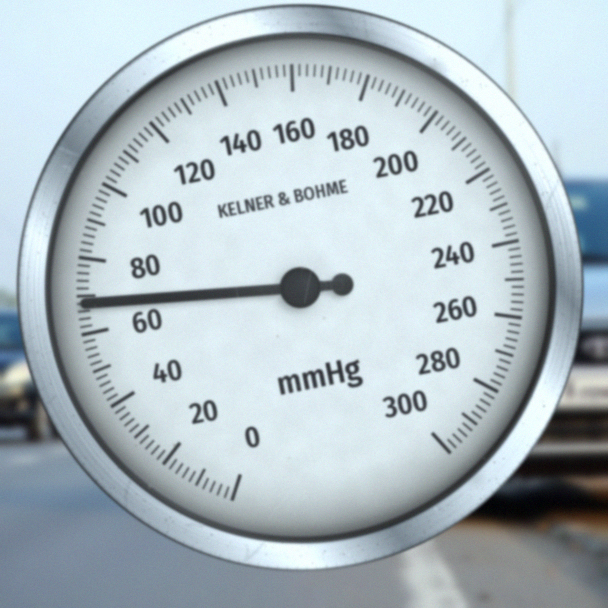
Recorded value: 68; mmHg
